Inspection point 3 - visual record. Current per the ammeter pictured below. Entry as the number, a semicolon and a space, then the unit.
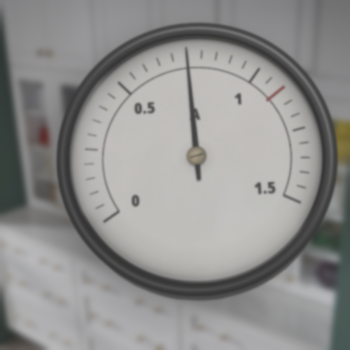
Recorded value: 0.75; A
